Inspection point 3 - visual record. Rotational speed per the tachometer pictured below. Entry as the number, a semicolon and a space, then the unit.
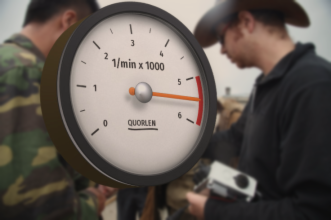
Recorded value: 5500; rpm
